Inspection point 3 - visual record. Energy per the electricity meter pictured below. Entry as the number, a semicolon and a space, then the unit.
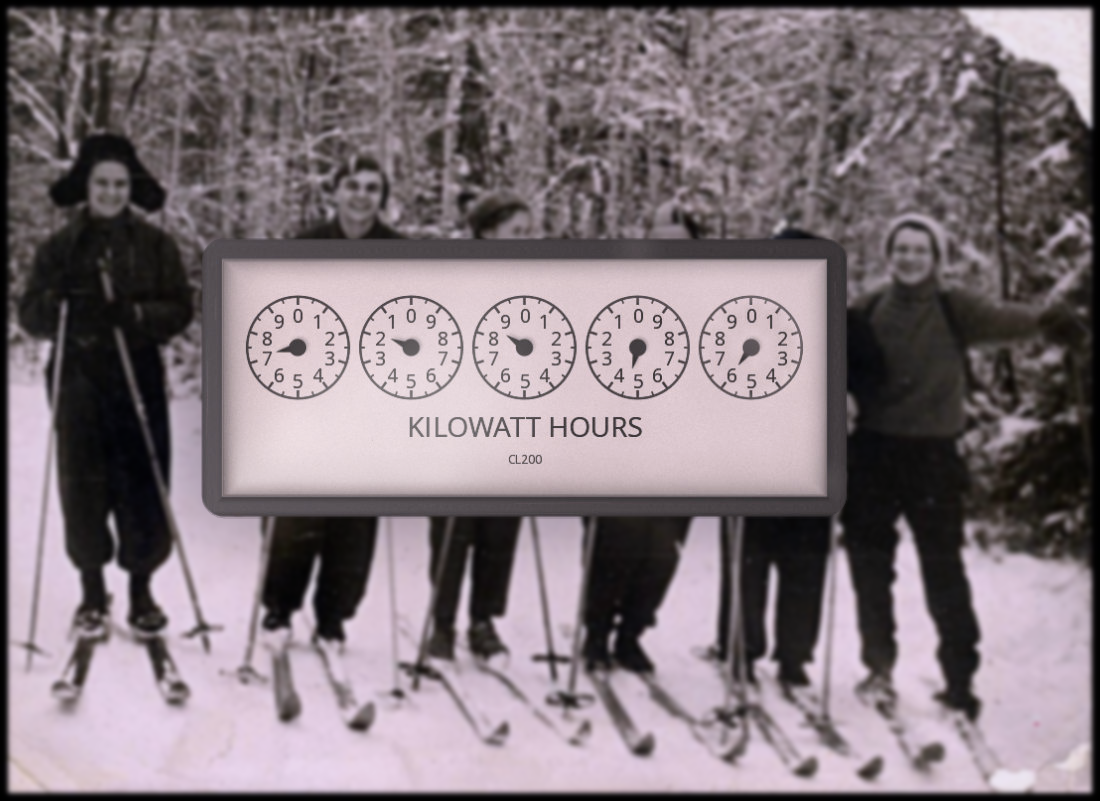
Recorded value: 71846; kWh
